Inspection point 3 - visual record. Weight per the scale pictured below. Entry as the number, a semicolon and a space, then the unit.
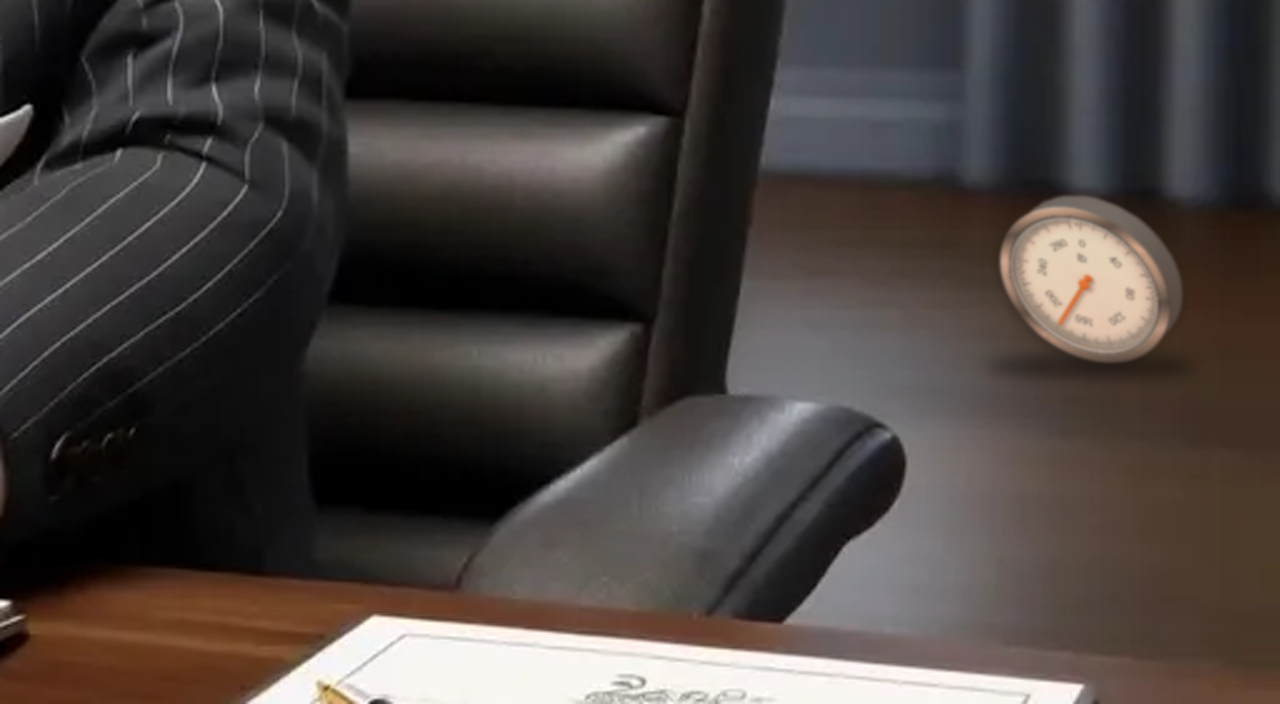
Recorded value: 180; lb
